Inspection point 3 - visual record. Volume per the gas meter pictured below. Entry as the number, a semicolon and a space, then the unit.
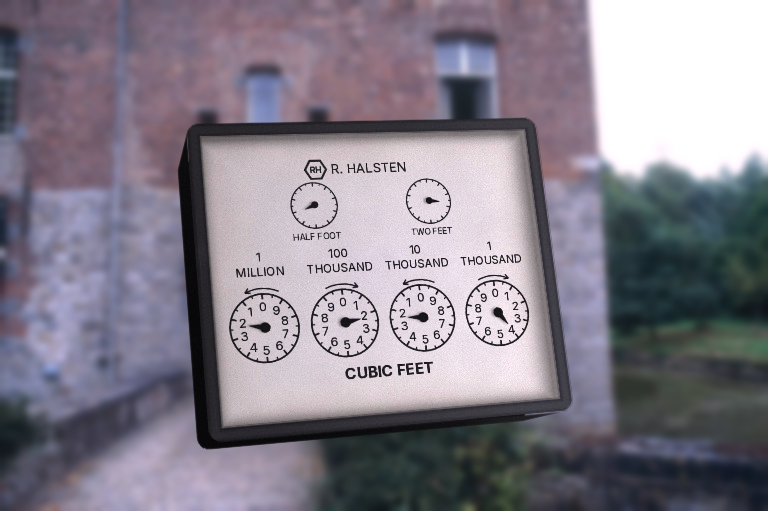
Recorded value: 222400; ft³
